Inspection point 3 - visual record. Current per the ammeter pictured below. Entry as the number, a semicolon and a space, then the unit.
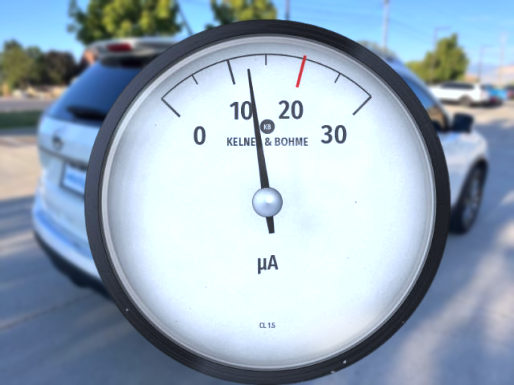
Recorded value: 12.5; µA
